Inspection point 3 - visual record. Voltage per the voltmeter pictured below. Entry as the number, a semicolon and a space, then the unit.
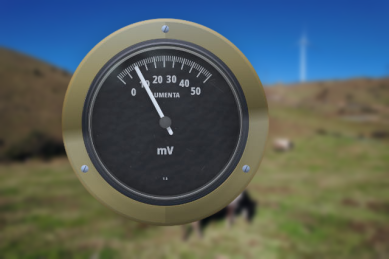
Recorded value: 10; mV
